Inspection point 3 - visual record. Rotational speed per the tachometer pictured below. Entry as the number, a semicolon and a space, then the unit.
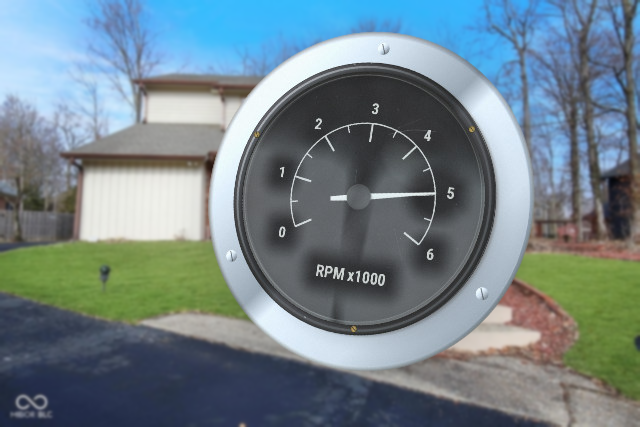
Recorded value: 5000; rpm
